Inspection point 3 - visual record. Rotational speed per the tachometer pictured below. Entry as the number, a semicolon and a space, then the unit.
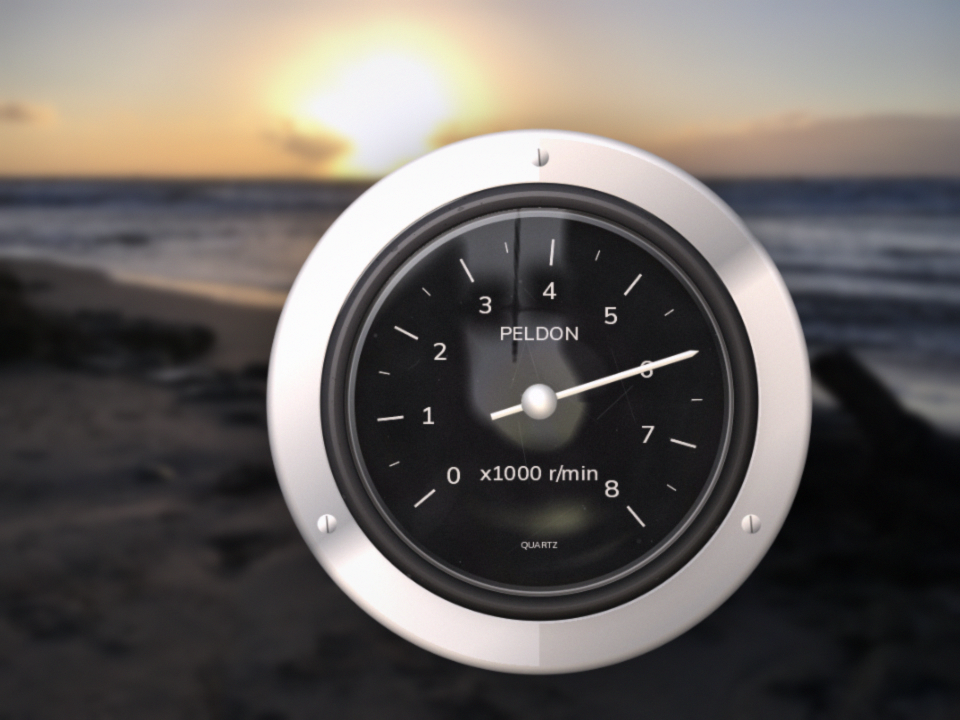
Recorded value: 6000; rpm
